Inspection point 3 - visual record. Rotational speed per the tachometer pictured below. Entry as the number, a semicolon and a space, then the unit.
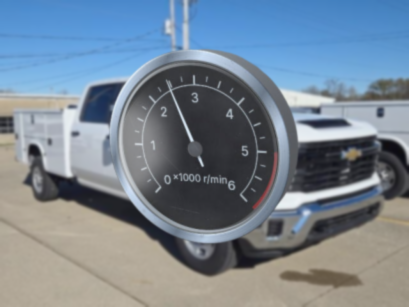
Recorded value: 2500; rpm
